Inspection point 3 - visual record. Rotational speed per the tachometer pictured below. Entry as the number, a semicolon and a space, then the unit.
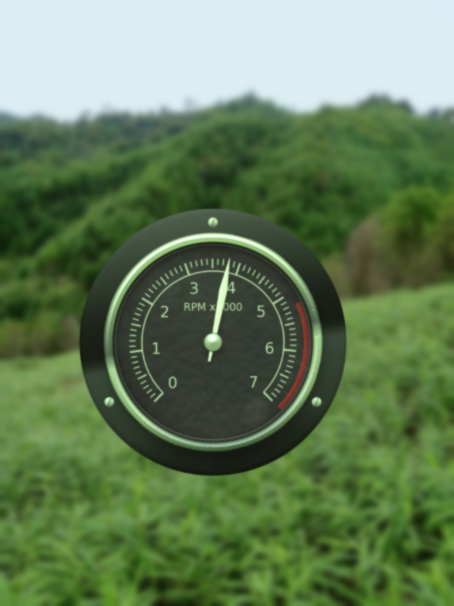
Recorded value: 3800; rpm
